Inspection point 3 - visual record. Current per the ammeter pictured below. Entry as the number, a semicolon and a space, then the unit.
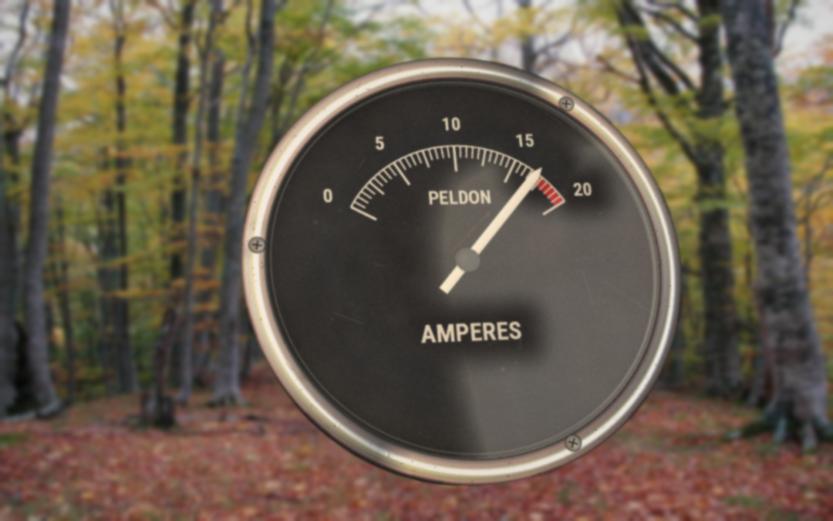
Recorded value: 17; A
